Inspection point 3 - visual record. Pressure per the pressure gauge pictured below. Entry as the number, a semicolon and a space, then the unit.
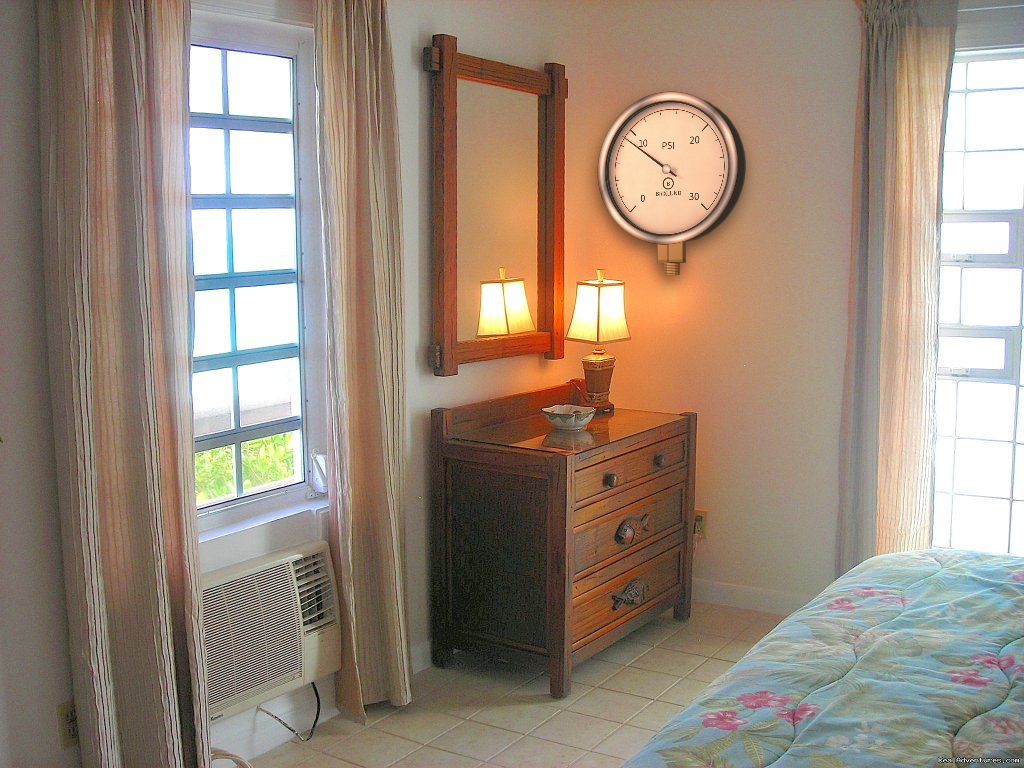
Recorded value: 9; psi
